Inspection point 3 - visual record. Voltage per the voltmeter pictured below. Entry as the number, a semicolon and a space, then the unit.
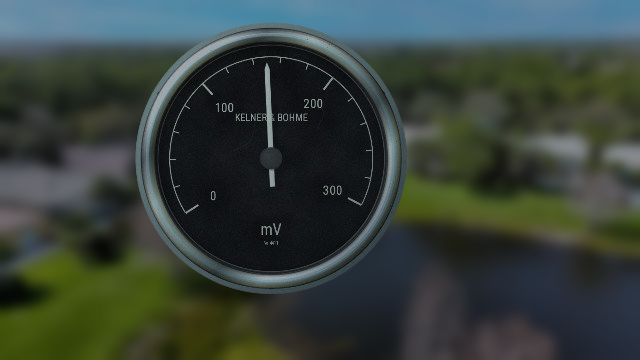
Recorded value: 150; mV
